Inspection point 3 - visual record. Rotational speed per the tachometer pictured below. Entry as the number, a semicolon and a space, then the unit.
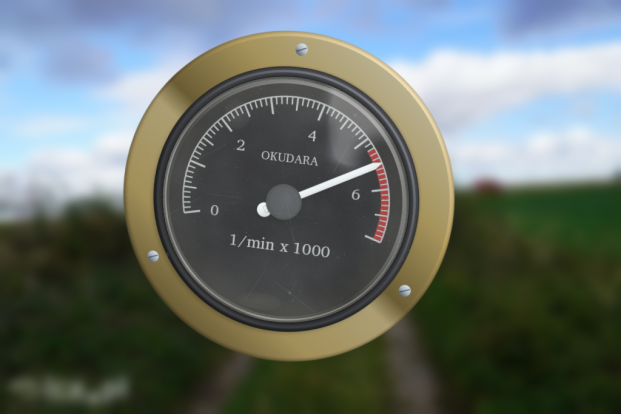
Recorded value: 5500; rpm
